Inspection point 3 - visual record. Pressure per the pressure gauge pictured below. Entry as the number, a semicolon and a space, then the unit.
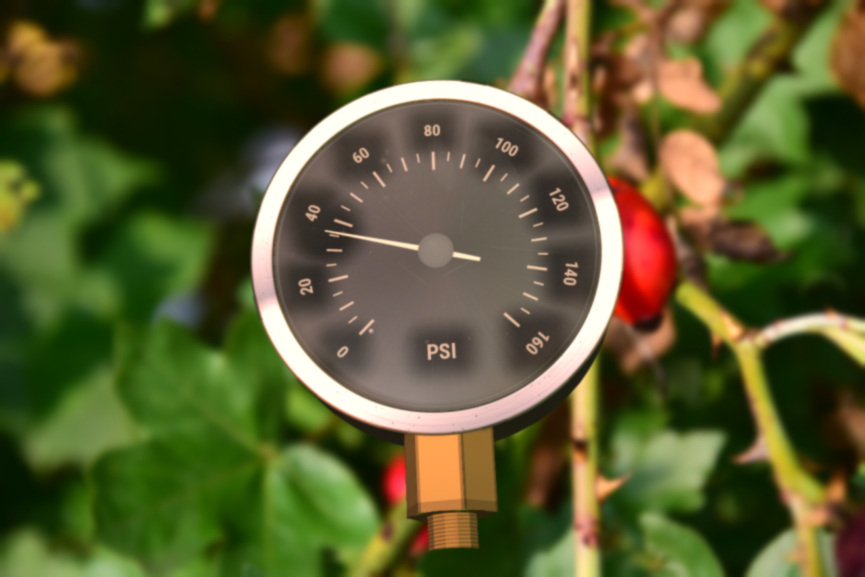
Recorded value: 35; psi
